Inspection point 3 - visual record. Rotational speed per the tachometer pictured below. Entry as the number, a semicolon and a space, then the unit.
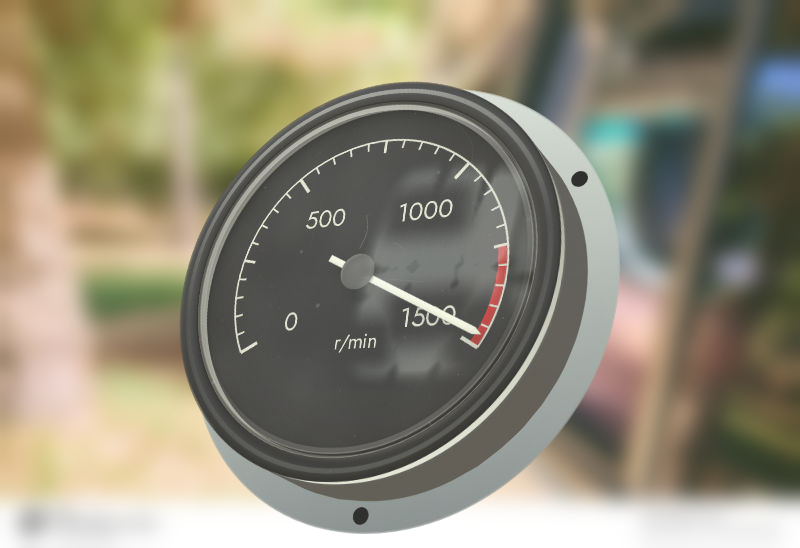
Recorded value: 1475; rpm
